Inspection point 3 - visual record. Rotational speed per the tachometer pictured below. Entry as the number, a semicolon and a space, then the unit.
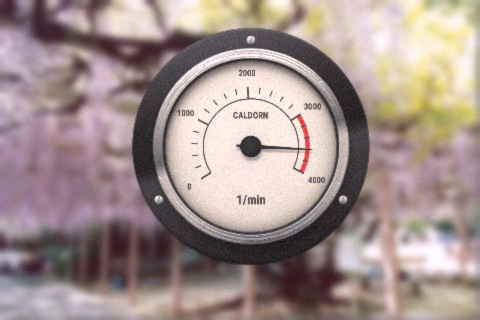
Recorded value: 3600; rpm
